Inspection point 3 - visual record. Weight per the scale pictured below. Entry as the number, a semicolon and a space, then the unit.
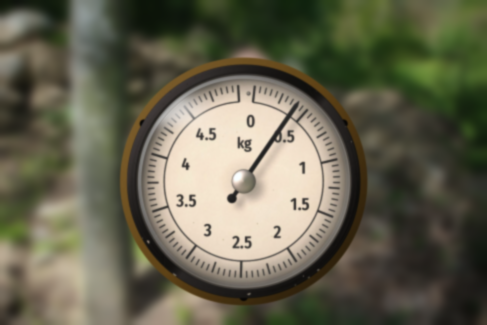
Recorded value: 0.4; kg
